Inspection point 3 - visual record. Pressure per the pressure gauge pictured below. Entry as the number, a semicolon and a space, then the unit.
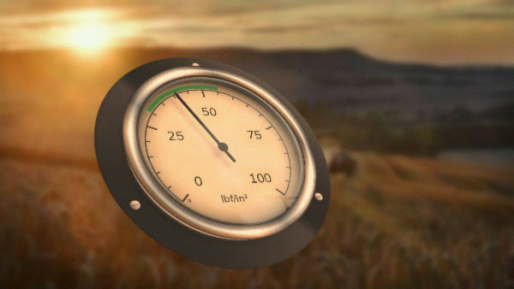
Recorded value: 40; psi
